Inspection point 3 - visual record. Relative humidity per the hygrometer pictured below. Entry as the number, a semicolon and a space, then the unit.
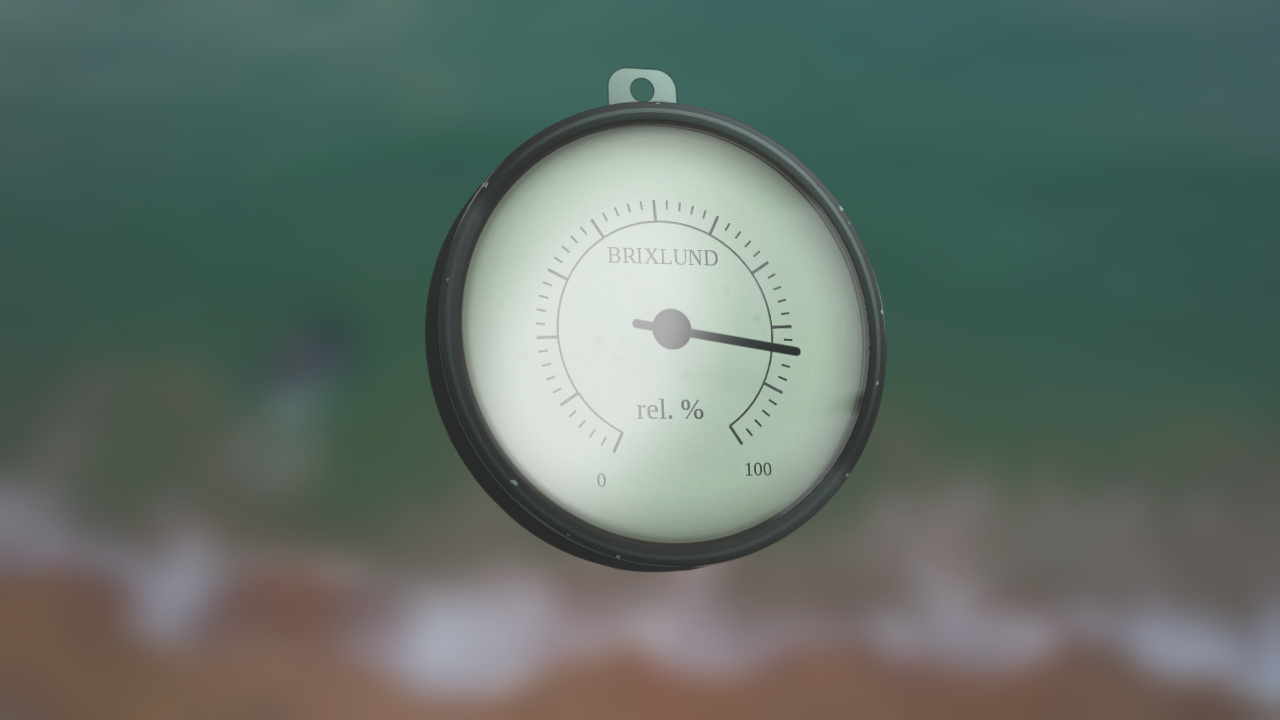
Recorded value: 84; %
